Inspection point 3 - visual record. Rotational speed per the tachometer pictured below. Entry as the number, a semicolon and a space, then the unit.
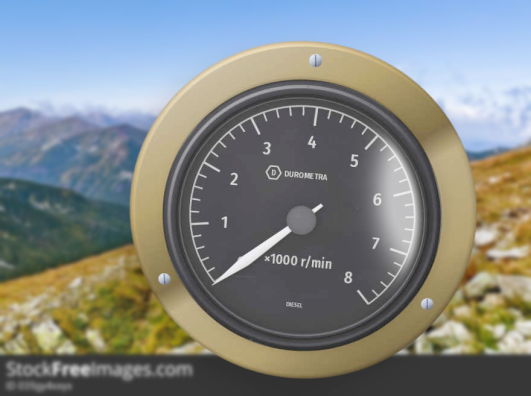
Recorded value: 0; rpm
